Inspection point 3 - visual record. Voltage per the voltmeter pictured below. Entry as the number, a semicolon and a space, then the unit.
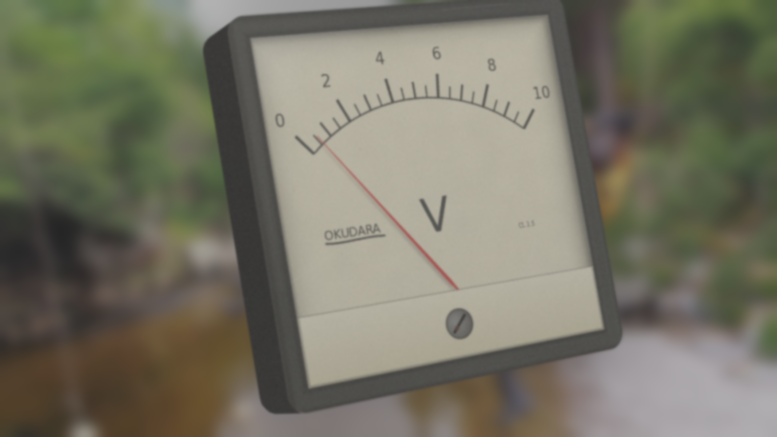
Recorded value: 0.5; V
